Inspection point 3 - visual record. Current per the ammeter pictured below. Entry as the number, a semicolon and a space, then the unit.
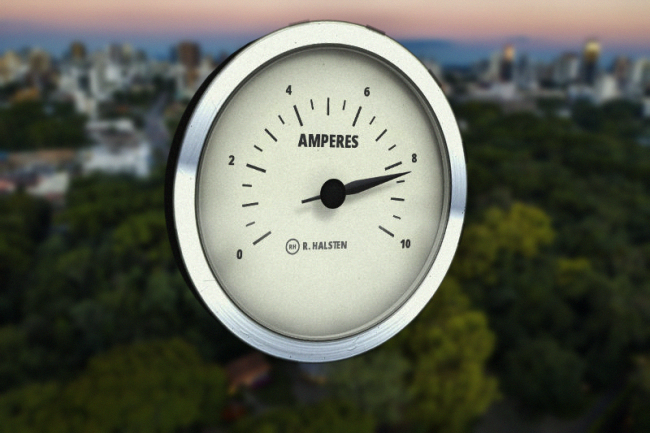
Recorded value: 8.25; A
